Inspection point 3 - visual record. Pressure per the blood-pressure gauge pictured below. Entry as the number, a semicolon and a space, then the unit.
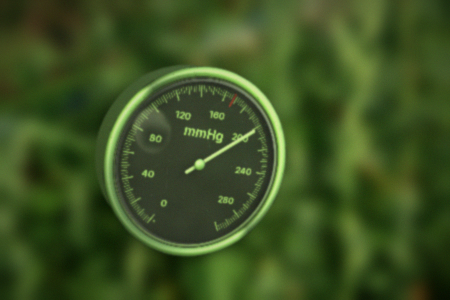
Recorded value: 200; mmHg
